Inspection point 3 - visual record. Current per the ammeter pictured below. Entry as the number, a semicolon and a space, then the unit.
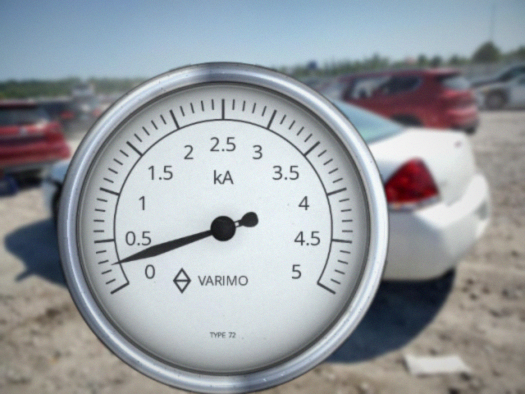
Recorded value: 0.25; kA
